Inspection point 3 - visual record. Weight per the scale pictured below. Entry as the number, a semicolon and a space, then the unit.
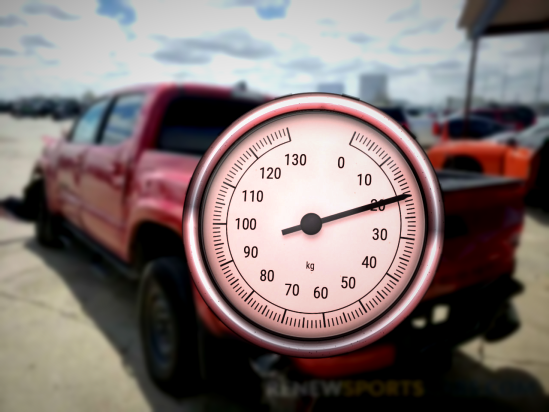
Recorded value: 20; kg
